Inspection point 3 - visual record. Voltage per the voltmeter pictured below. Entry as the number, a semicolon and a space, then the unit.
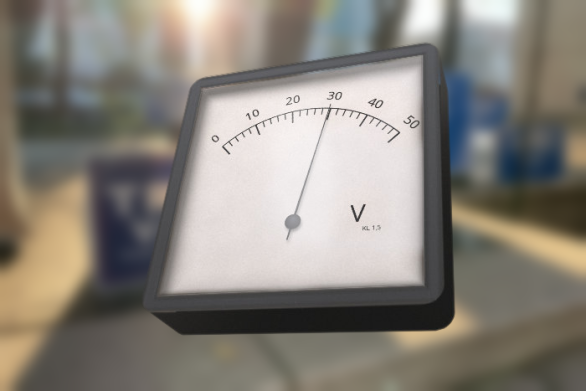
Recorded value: 30; V
